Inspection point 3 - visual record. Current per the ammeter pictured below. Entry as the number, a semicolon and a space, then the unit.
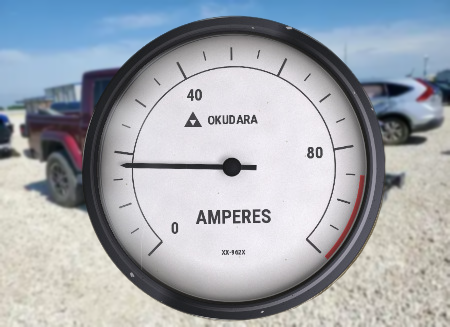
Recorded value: 17.5; A
